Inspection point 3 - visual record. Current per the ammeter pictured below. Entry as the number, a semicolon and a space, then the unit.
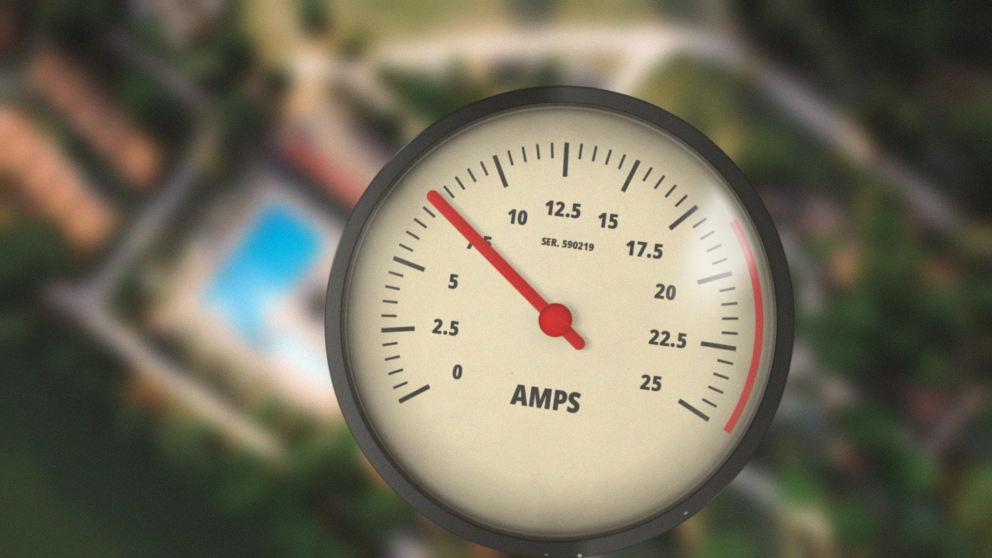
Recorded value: 7.5; A
